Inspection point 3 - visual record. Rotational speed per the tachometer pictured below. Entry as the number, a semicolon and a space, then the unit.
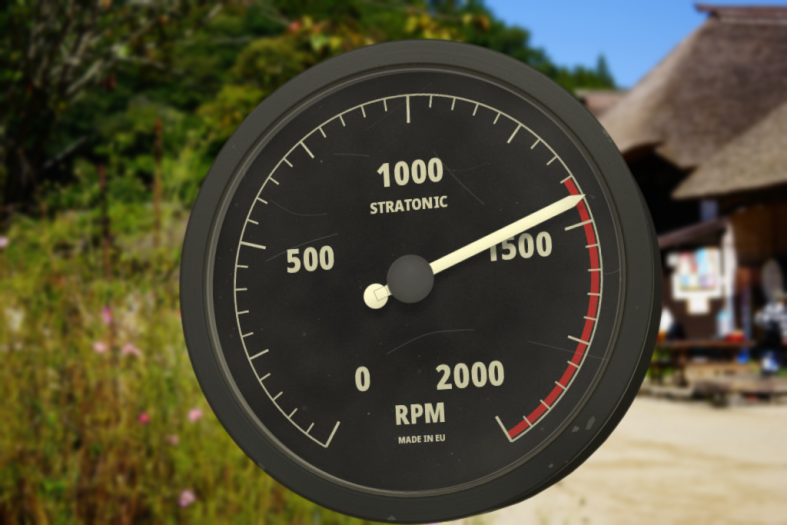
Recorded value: 1450; rpm
